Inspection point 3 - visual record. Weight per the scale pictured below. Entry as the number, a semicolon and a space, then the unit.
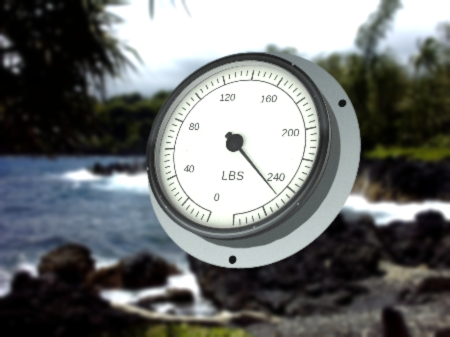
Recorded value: 248; lb
